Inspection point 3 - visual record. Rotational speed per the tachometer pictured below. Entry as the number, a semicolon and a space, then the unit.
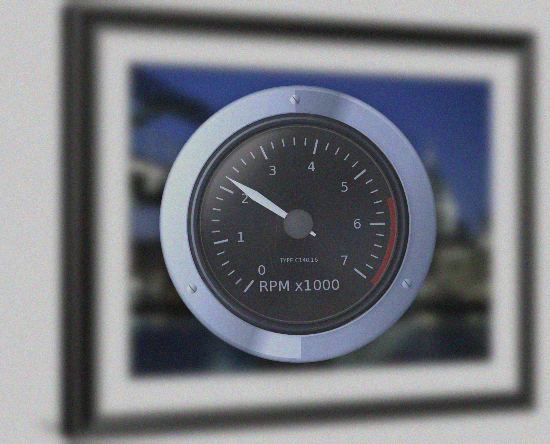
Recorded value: 2200; rpm
